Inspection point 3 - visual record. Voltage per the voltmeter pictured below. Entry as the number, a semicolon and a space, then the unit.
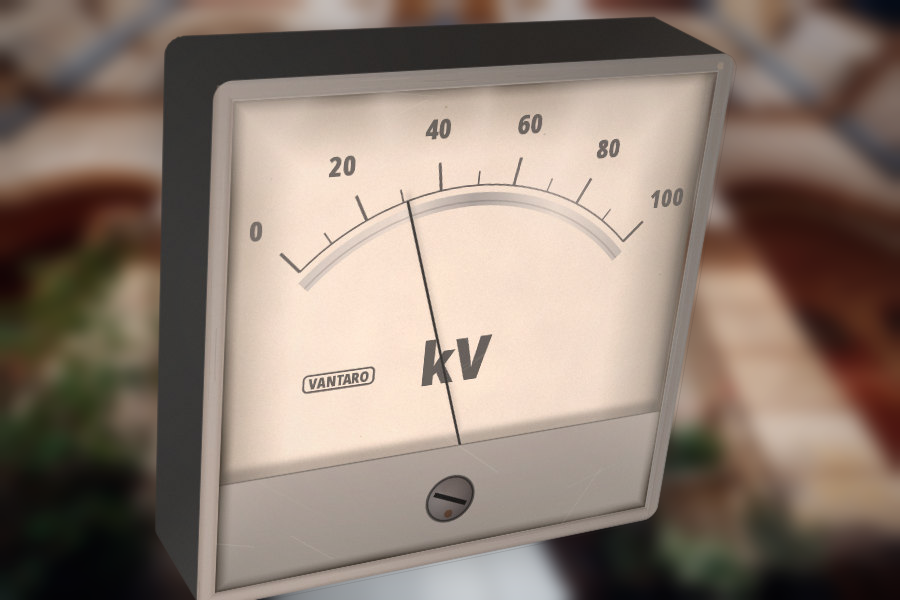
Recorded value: 30; kV
